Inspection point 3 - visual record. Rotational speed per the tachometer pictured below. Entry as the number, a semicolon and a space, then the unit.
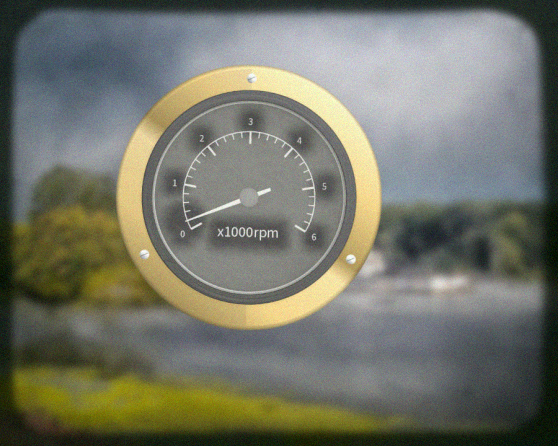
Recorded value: 200; rpm
